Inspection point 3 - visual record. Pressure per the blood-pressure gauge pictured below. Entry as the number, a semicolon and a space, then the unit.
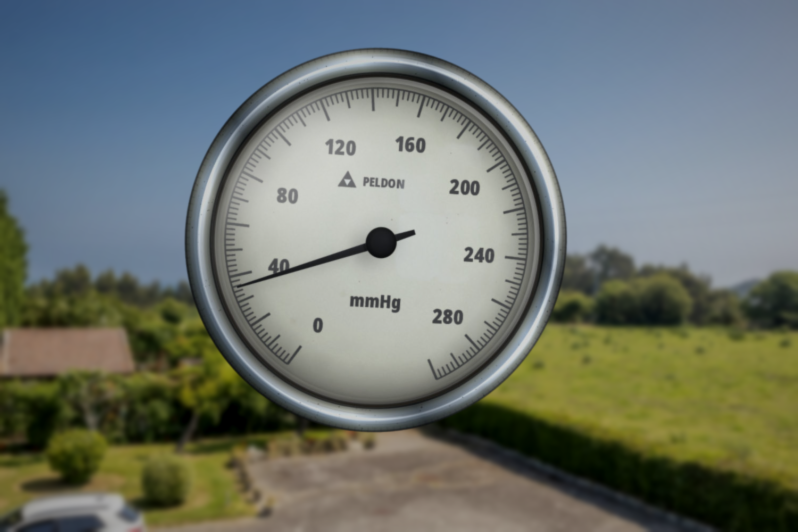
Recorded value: 36; mmHg
